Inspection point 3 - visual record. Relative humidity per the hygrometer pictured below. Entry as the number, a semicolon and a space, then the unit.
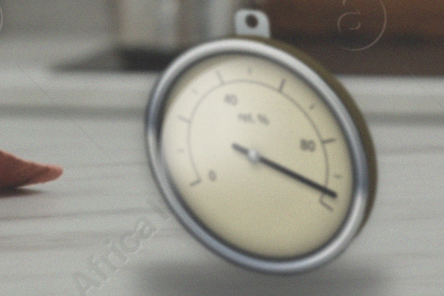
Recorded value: 95; %
